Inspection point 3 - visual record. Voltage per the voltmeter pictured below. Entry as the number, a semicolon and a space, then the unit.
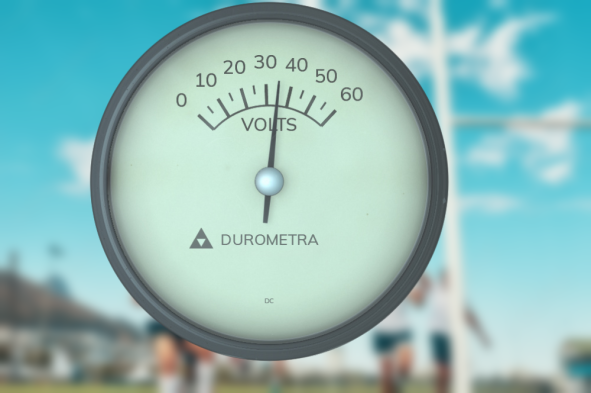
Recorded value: 35; V
